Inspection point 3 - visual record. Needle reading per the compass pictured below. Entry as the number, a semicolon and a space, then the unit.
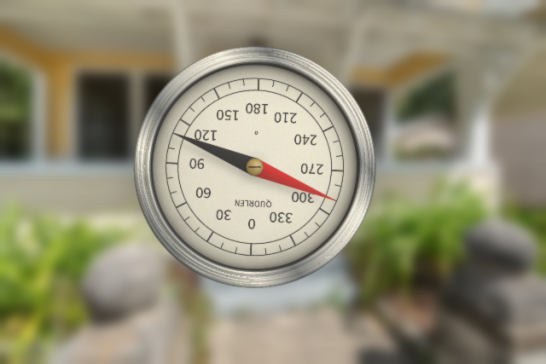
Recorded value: 290; °
